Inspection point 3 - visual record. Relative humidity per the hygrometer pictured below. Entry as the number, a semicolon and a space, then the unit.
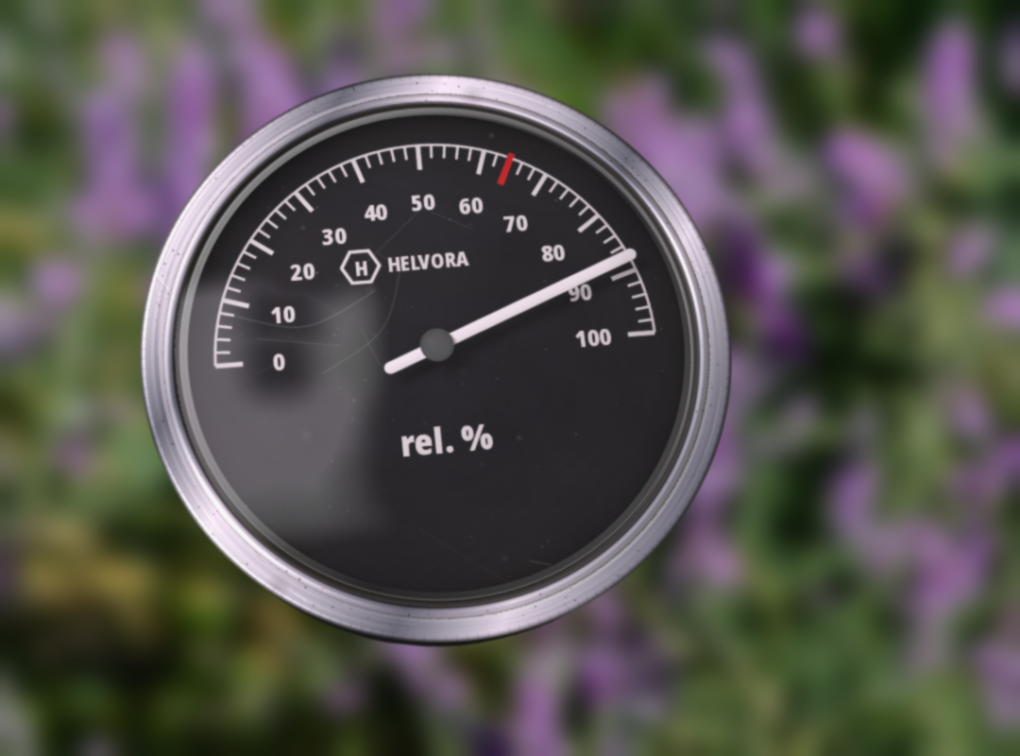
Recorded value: 88; %
